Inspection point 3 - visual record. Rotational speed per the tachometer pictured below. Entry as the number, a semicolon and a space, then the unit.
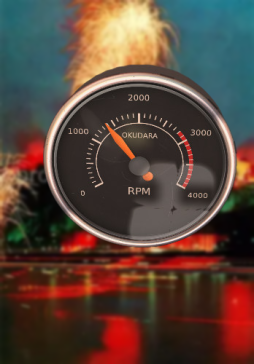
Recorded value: 1400; rpm
